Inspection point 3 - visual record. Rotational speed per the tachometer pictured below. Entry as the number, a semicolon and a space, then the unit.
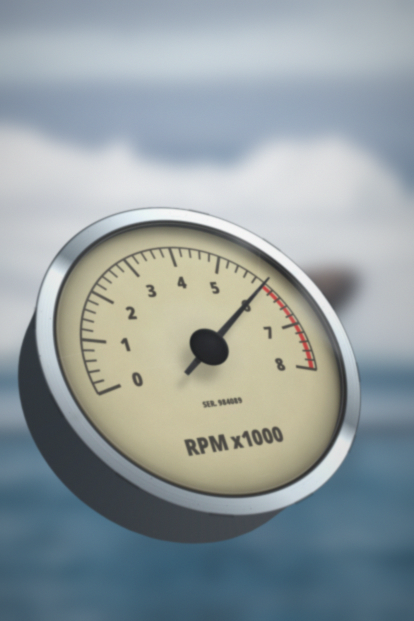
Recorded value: 6000; rpm
